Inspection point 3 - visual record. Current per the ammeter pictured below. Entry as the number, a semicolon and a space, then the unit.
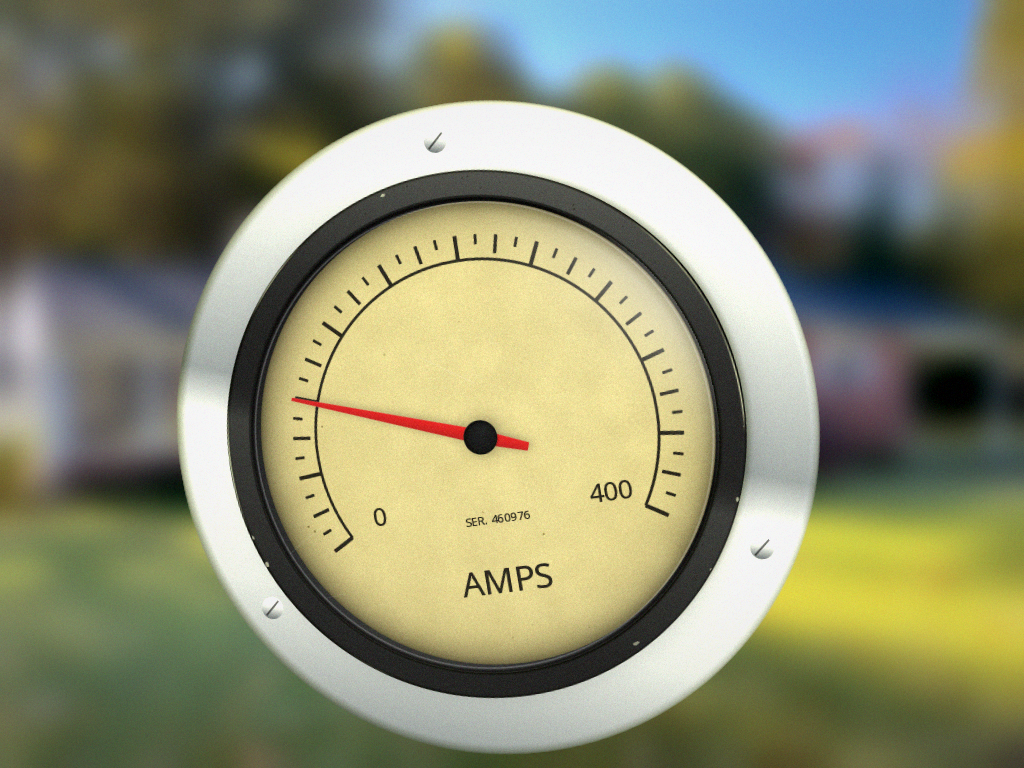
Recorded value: 80; A
